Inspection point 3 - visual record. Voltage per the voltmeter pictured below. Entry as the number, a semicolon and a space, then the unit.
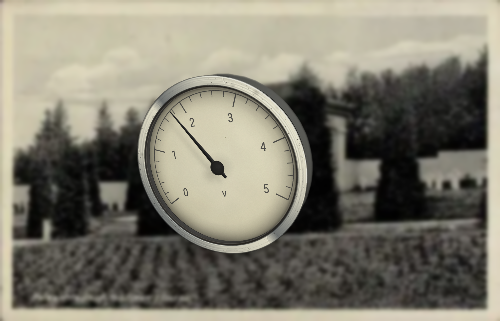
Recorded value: 1.8; V
